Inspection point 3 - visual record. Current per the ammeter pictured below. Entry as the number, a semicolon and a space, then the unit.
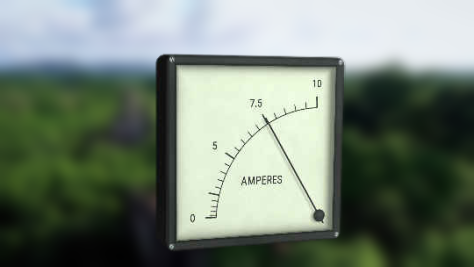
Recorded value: 7.5; A
